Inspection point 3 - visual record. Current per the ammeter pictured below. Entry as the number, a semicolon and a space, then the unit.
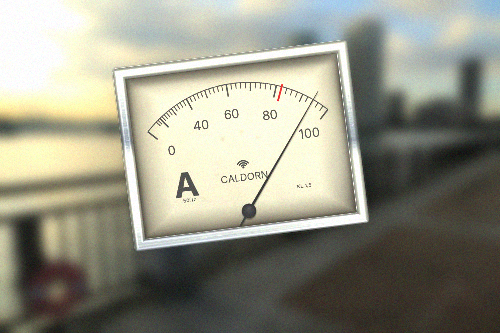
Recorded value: 94; A
